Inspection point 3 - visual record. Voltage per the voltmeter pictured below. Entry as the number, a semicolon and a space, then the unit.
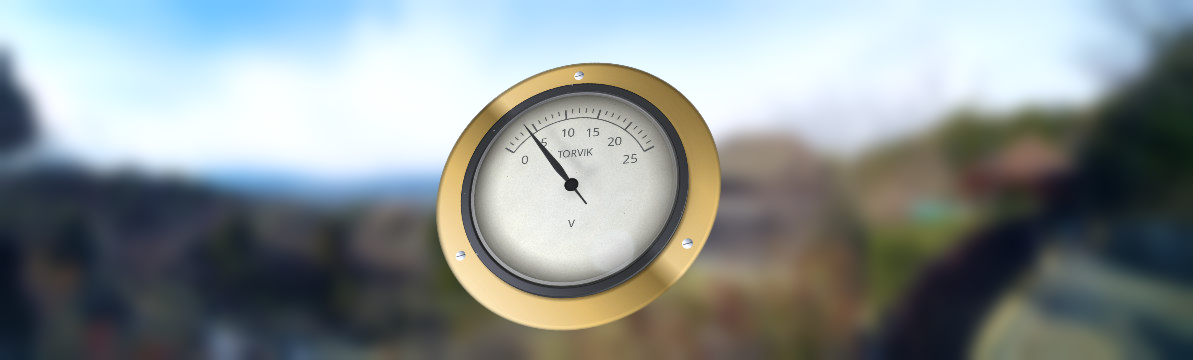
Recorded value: 4; V
